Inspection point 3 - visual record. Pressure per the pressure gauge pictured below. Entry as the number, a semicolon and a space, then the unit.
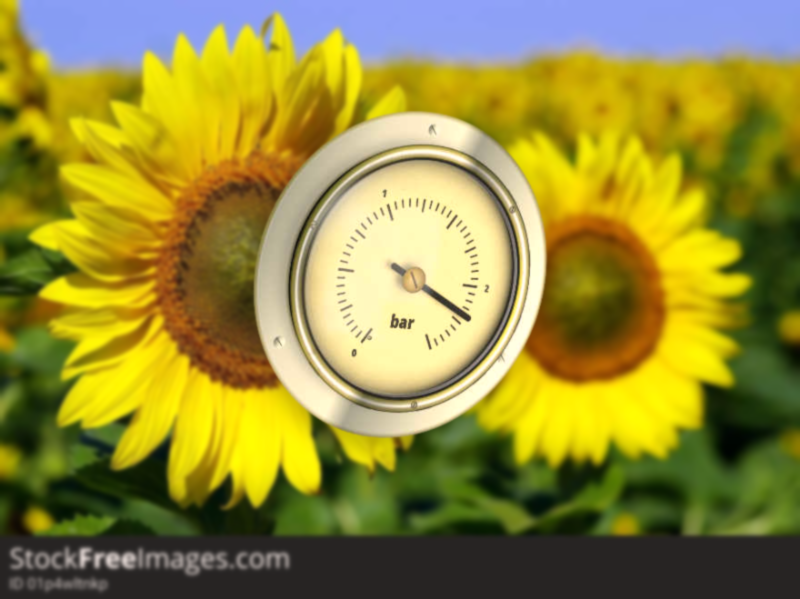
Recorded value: 2.2; bar
